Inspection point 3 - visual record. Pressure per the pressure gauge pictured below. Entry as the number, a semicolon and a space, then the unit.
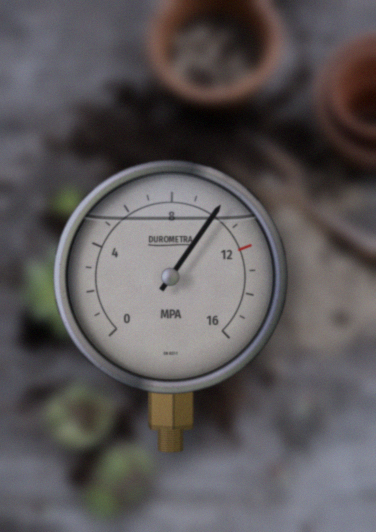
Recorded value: 10; MPa
